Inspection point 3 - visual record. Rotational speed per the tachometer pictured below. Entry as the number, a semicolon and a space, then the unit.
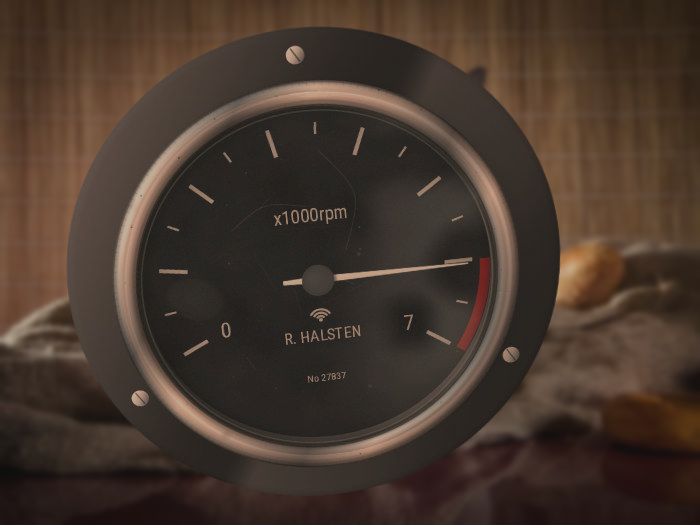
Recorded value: 6000; rpm
